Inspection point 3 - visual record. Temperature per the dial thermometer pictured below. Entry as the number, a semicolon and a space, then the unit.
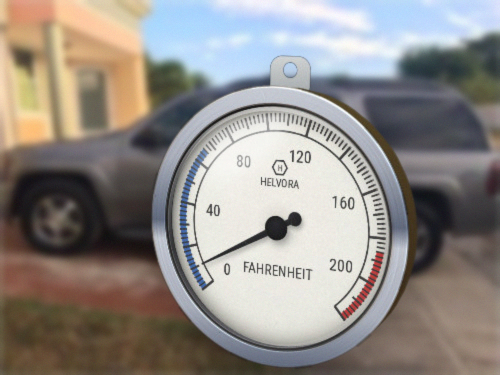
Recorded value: 10; °F
